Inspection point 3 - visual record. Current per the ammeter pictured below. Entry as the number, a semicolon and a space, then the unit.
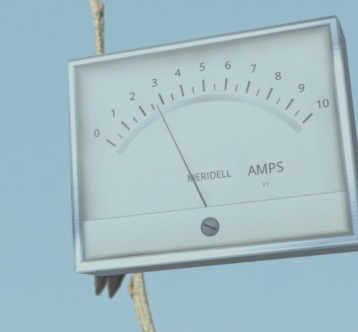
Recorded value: 2.75; A
